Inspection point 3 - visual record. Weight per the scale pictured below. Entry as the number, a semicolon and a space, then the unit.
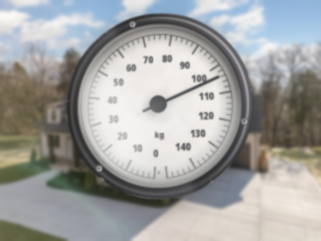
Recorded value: 104; kg
